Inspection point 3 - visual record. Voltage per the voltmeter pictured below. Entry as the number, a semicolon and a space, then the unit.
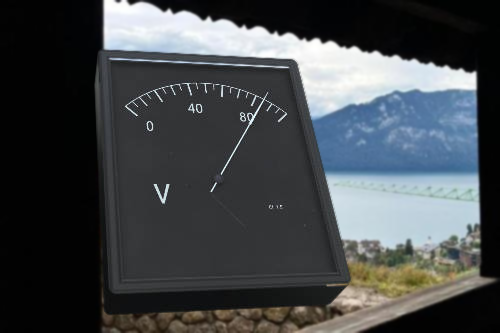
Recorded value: 85; V
